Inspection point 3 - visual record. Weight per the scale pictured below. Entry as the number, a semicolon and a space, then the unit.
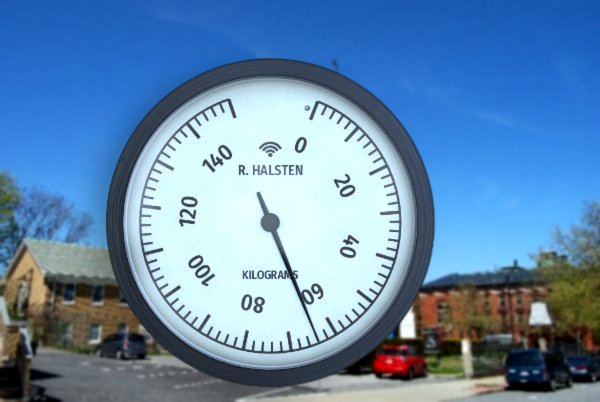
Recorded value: 64; kg
